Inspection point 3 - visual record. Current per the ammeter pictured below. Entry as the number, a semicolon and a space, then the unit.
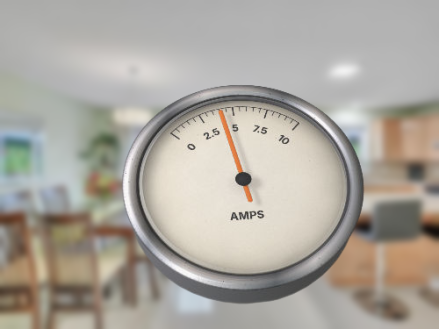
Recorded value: 4; A
